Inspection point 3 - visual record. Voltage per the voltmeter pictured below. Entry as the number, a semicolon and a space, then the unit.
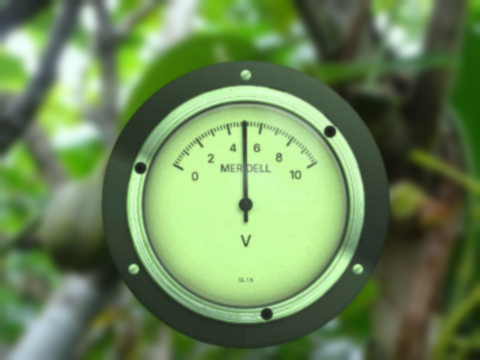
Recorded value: 5; V
